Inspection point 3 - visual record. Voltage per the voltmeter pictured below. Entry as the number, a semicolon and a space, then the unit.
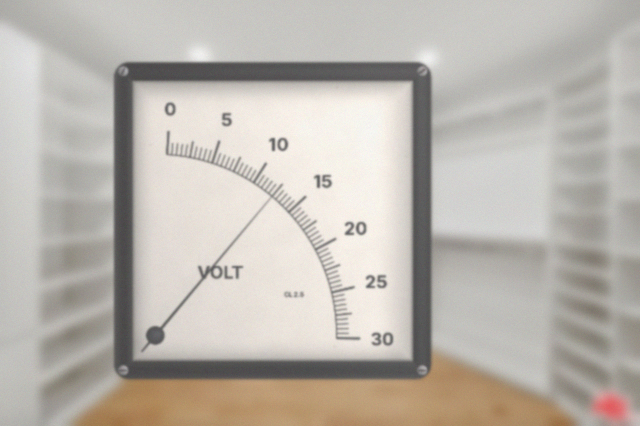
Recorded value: 12.5; V
